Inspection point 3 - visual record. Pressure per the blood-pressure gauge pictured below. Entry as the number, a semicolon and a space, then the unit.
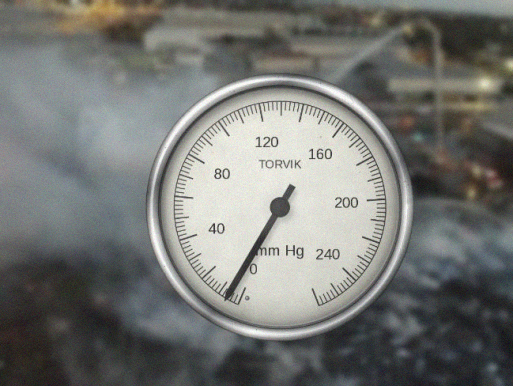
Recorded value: 6; mmHg
